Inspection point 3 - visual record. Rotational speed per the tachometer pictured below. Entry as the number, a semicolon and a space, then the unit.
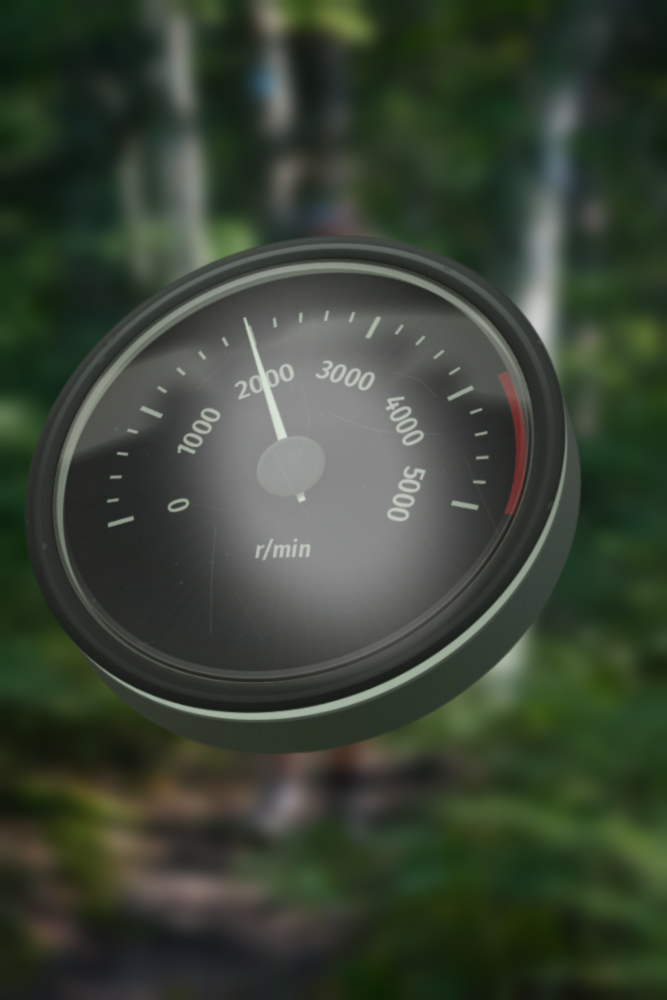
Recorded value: 2000; rpm
